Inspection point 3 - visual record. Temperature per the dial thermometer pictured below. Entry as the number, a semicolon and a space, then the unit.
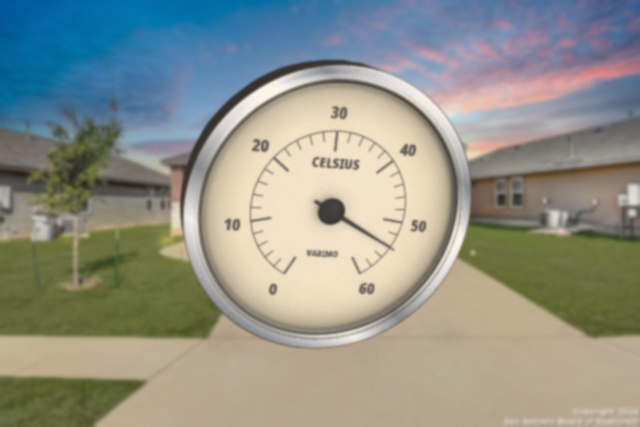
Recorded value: 54; °C
